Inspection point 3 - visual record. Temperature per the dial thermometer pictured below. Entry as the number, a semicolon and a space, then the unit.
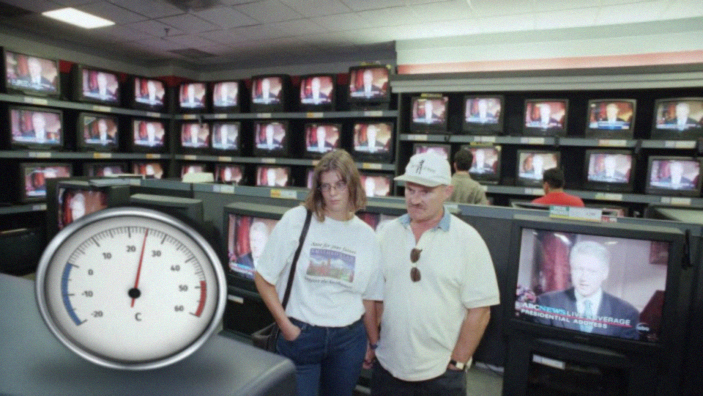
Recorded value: 25; °C
